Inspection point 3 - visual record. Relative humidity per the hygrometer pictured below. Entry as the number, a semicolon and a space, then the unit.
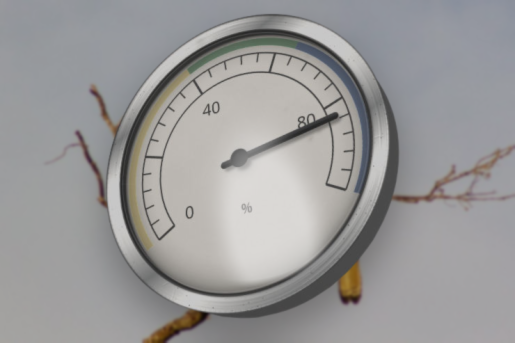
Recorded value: 84; %
